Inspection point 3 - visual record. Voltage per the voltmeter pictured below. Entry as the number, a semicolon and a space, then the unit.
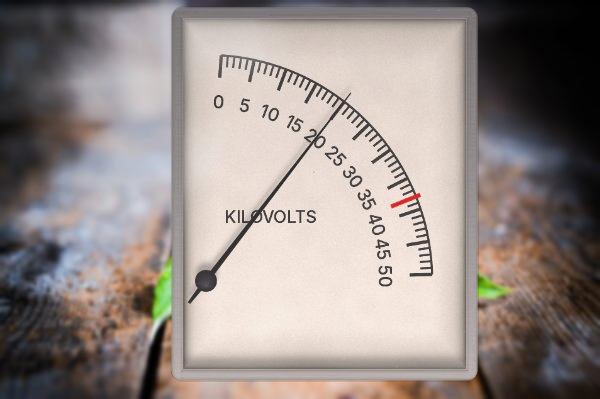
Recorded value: 20; kV
